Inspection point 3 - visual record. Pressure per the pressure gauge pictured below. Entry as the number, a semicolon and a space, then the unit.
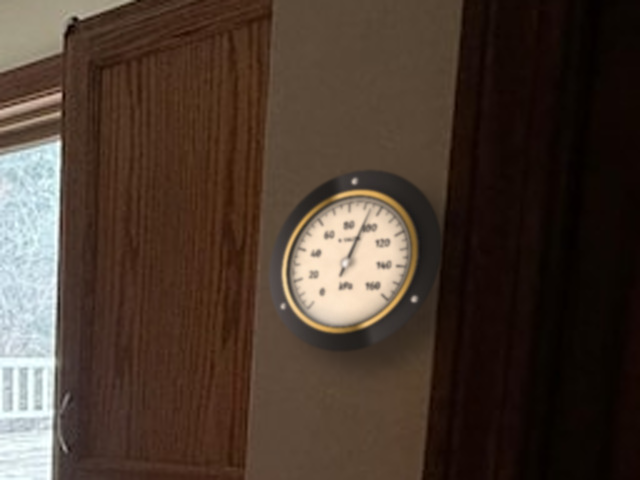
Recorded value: 95; kPa
